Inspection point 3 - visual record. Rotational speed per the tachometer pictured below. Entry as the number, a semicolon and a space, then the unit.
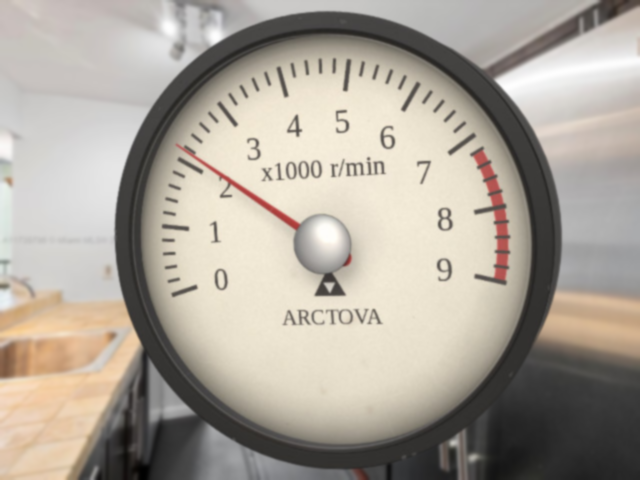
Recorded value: 2200; rpm
